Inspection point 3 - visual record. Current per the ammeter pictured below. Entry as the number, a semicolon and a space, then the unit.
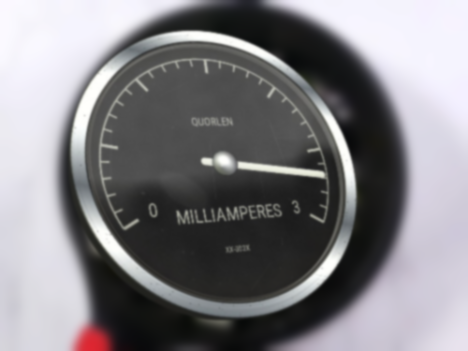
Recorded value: 2.7; mA
